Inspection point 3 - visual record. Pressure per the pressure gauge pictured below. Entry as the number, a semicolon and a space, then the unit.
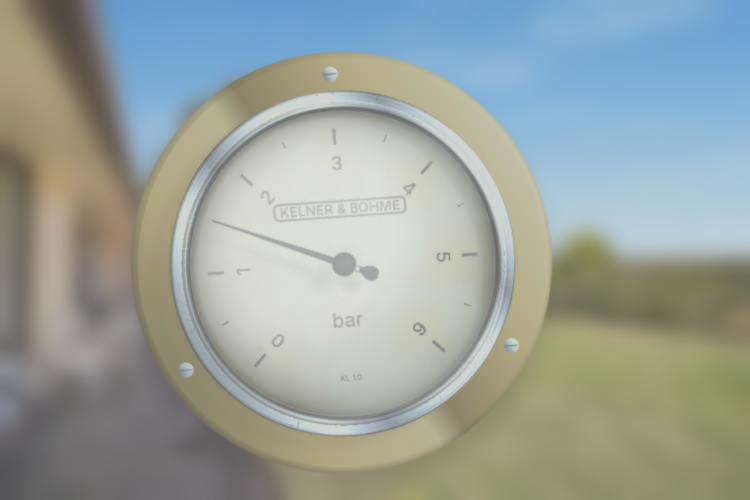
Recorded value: 1.5; bar
